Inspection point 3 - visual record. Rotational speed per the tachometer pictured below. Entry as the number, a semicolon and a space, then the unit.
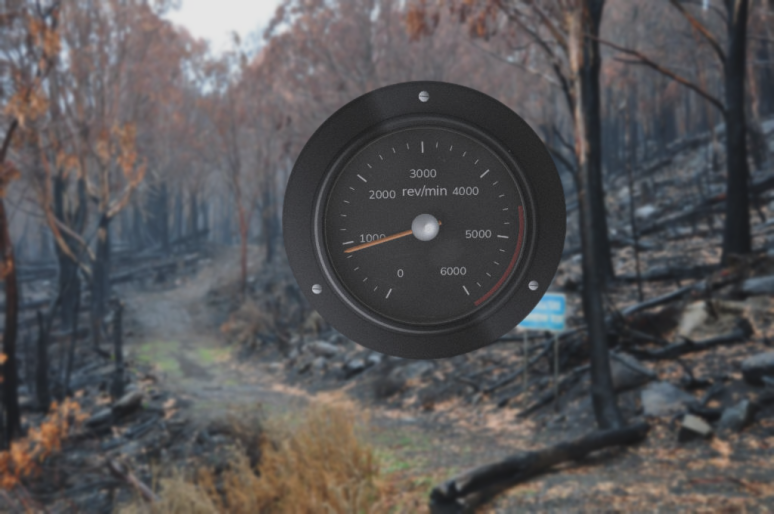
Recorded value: 900; rpm
